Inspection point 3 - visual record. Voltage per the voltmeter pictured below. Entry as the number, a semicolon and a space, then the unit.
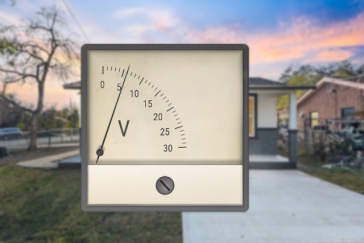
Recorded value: 6; V
